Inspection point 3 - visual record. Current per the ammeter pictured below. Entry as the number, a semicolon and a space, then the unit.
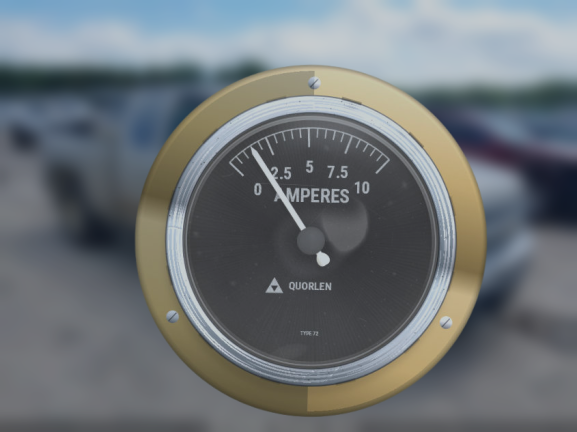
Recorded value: 1.5; A
